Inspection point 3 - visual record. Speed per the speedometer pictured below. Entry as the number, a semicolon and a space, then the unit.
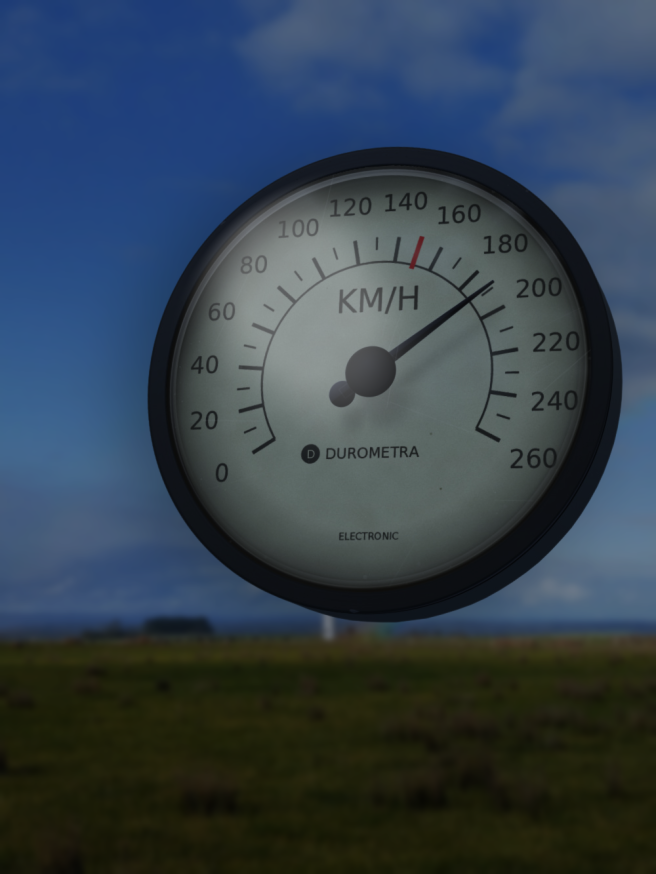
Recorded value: 190; km/h
